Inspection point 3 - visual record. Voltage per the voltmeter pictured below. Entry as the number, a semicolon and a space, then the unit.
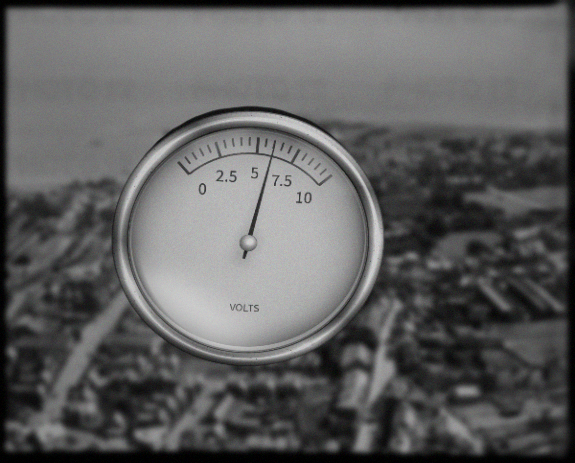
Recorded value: 6; V
